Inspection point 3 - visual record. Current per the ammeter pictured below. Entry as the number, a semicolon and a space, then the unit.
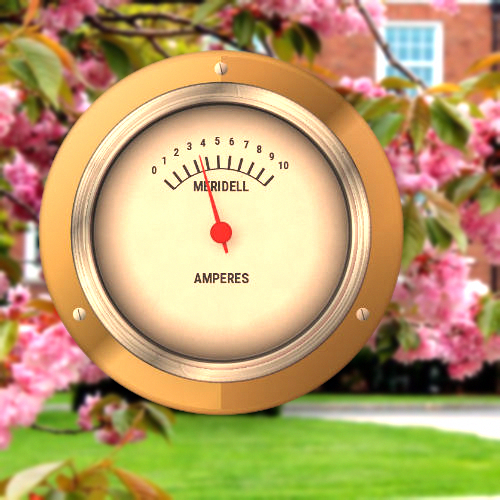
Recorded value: 3.5; A
